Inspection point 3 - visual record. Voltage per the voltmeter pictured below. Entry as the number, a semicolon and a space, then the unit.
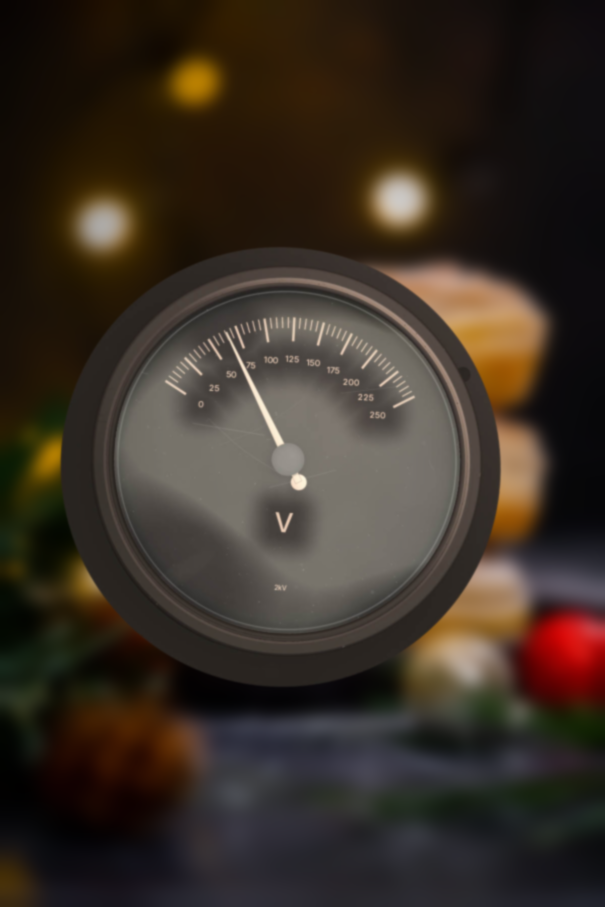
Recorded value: 65; V
